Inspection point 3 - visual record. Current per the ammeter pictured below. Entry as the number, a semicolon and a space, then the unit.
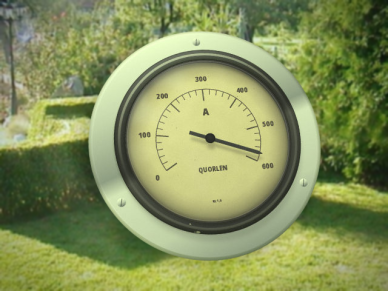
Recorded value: 580; A
